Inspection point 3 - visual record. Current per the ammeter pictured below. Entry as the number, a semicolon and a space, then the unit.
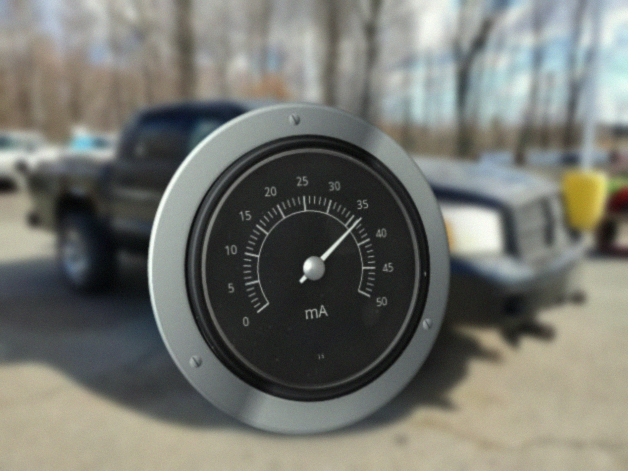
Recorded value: 36; mA
